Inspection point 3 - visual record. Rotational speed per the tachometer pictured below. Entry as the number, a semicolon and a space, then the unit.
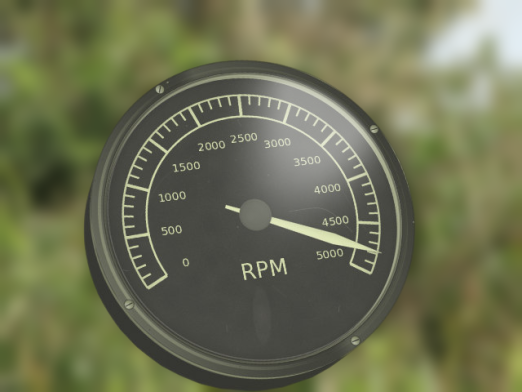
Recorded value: 4800; rpm
